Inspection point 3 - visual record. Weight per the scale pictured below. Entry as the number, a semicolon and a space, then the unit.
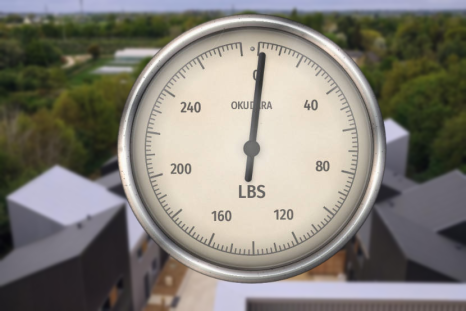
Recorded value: 2; lb
